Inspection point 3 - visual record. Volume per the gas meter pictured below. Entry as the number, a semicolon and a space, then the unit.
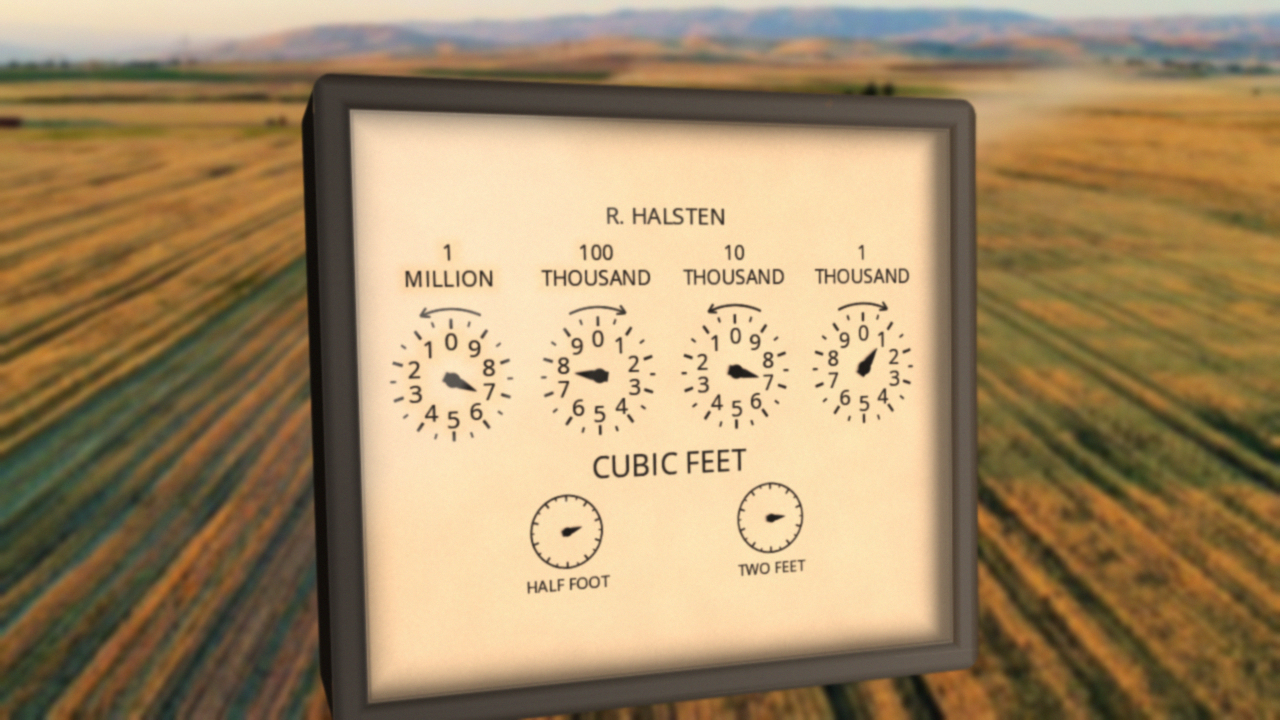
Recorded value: 677100; ft³
